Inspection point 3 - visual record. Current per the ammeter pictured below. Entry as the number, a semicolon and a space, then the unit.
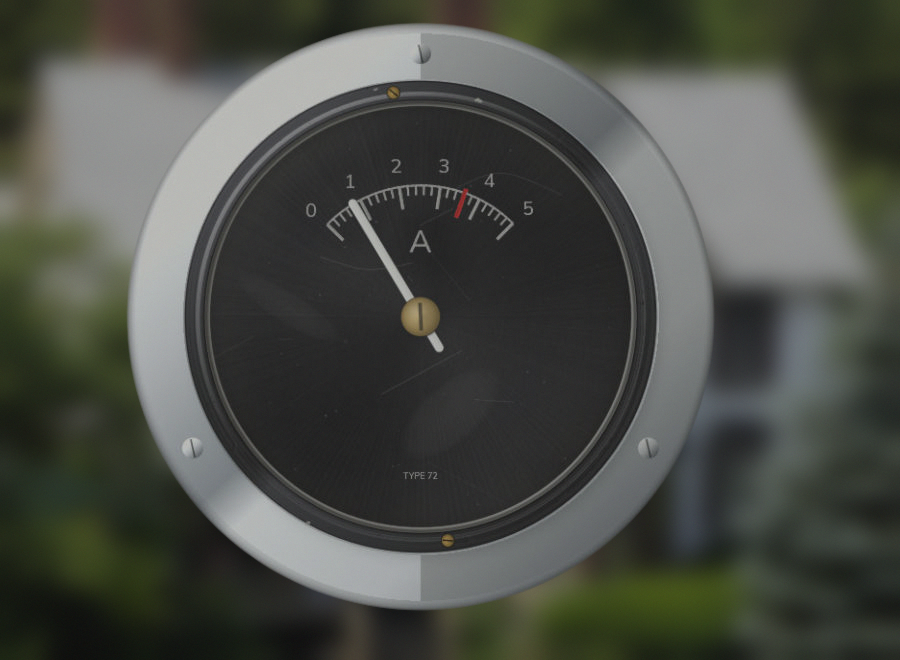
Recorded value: 0.8; A
